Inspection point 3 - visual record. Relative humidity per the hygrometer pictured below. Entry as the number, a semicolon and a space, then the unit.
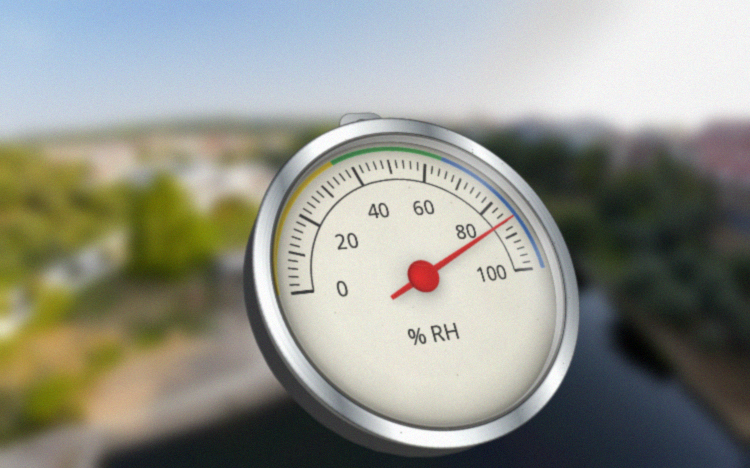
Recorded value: 86; %
